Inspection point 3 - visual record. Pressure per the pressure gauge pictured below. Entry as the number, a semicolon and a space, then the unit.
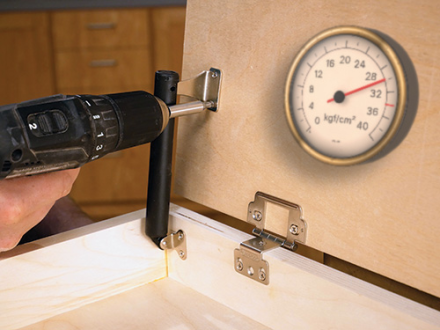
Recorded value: 30; kg/cm²
